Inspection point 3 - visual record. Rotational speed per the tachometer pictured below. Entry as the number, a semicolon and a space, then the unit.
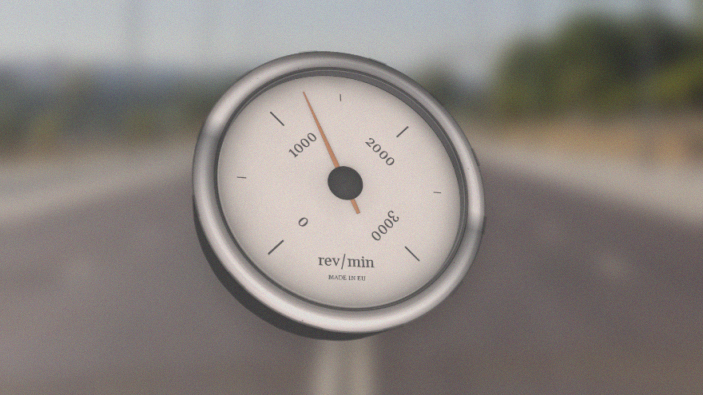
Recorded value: 1250; rpm
